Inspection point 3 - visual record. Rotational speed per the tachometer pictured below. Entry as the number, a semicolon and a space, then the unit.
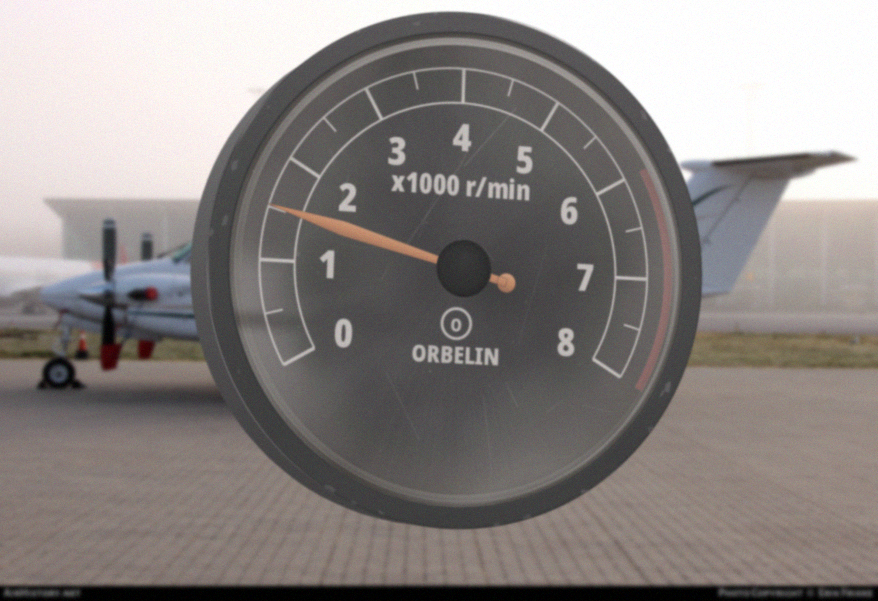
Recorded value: 1500; rpm
